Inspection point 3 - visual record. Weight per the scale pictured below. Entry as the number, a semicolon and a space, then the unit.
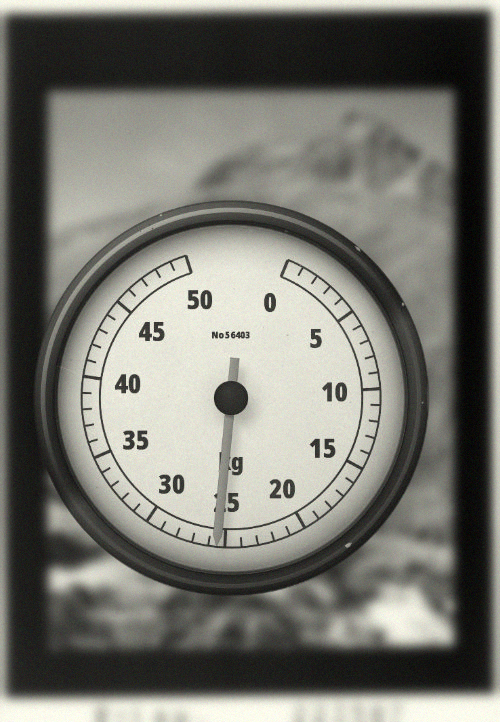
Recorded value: 25.5; kg
